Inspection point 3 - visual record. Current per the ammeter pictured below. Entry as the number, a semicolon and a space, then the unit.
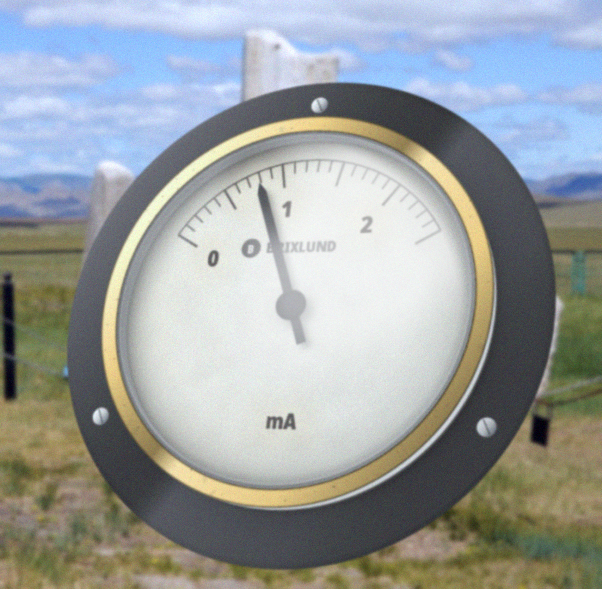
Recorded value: 0.8; mA
